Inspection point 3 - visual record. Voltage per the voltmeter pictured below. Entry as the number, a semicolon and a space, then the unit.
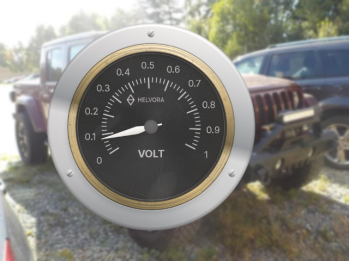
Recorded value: 0.08; V
